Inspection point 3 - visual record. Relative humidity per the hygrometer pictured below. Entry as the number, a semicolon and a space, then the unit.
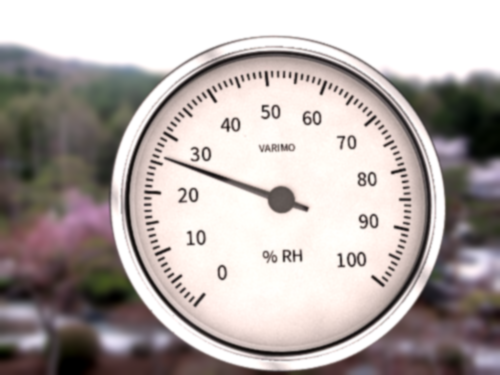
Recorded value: 26; %
